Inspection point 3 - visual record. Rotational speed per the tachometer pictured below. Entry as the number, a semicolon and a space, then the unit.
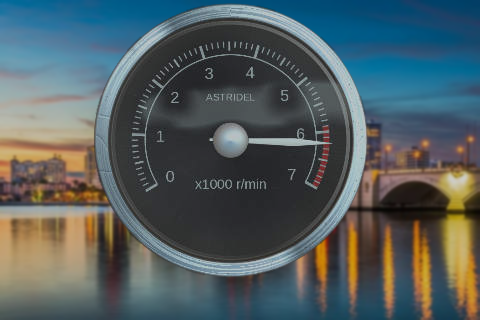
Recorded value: 6200; rpm
